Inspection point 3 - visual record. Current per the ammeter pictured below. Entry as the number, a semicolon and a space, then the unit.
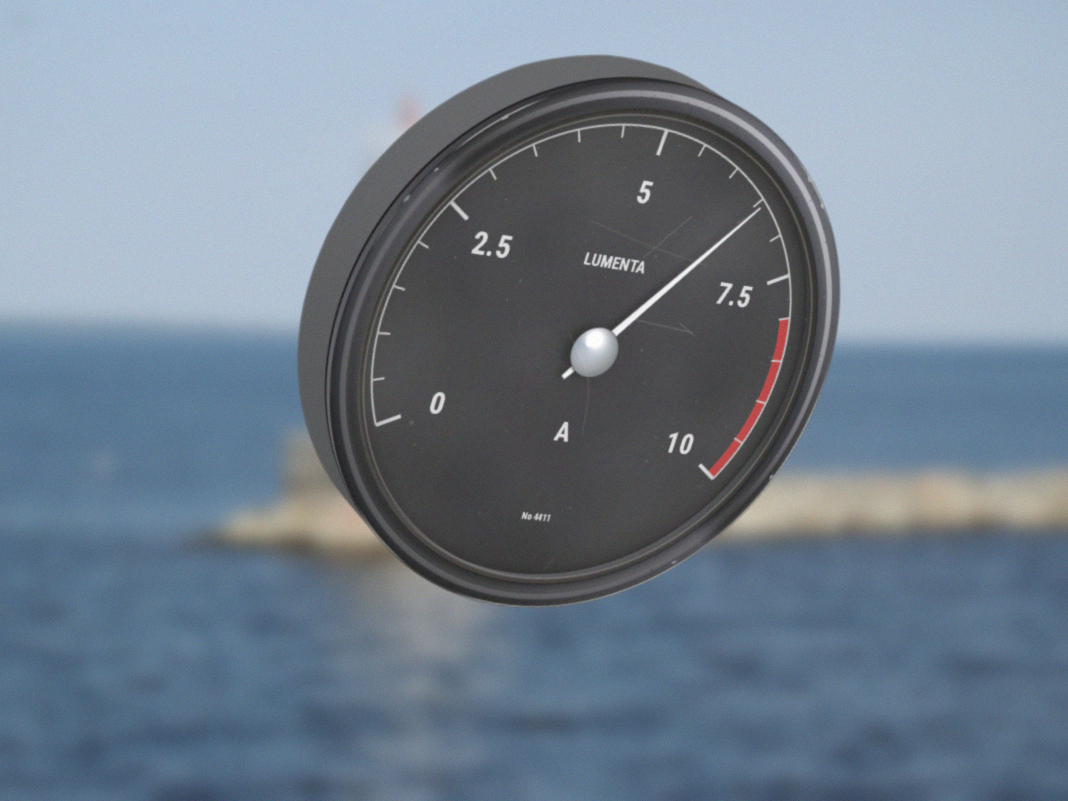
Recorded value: 6.5; A
